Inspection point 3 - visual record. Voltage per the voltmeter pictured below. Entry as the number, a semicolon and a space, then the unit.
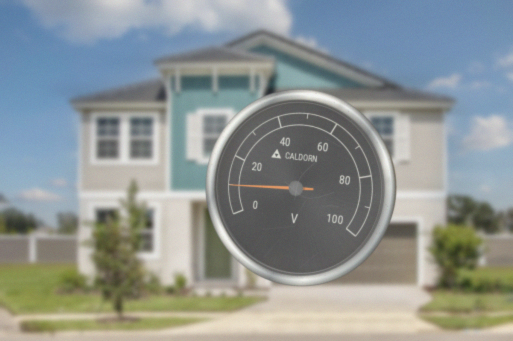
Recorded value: 10; V
